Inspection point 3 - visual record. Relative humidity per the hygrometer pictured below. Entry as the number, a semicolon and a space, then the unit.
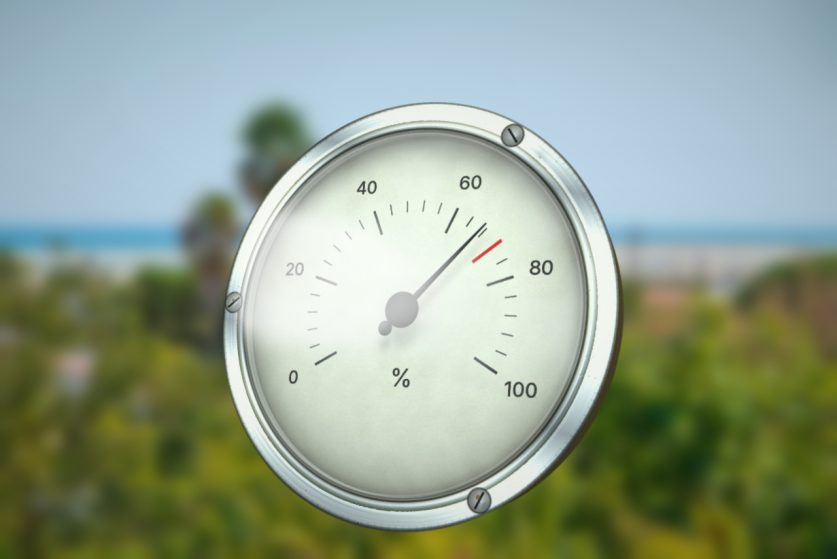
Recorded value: 68; %
